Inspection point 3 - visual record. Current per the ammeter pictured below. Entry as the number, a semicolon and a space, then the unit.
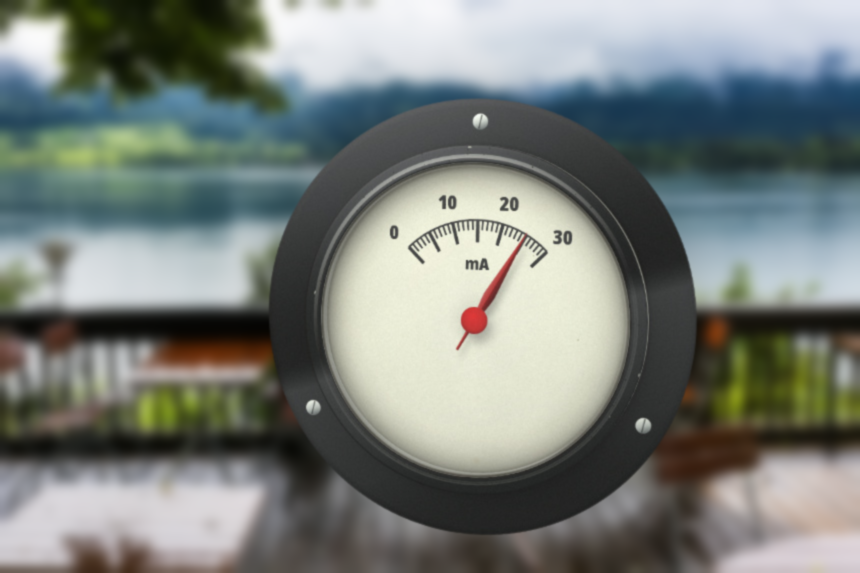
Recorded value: 25; mA
